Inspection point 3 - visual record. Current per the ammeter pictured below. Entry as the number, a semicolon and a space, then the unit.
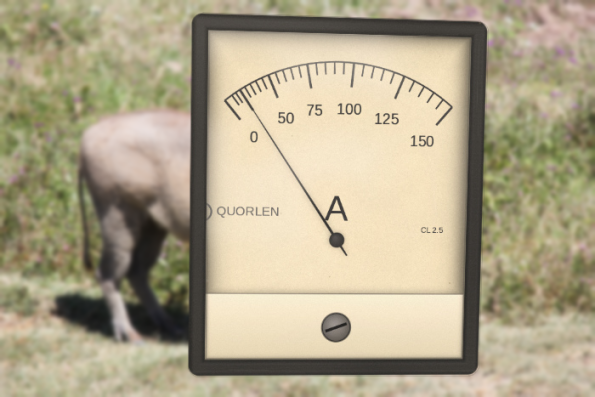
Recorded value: 25; A
